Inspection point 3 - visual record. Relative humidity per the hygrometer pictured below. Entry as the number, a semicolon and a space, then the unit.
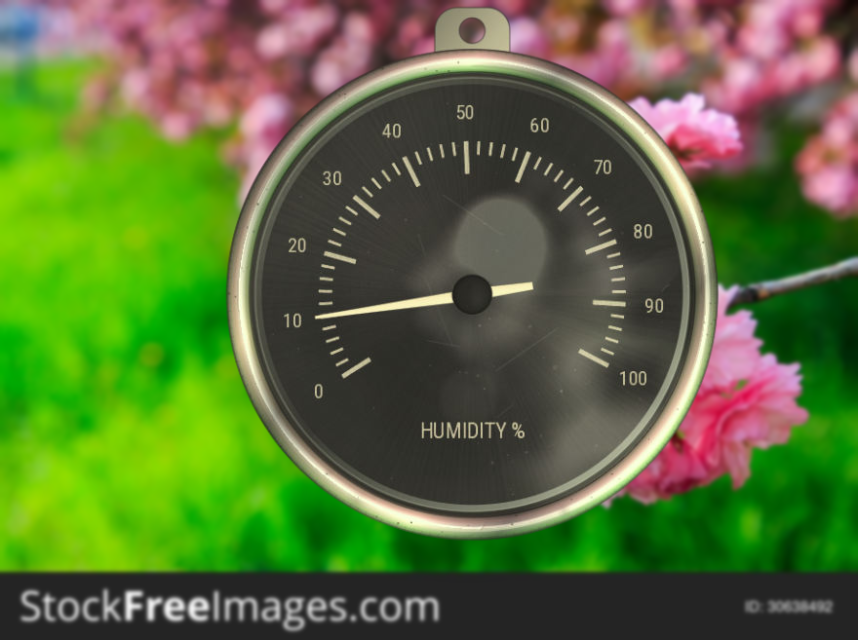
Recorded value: 10; %
